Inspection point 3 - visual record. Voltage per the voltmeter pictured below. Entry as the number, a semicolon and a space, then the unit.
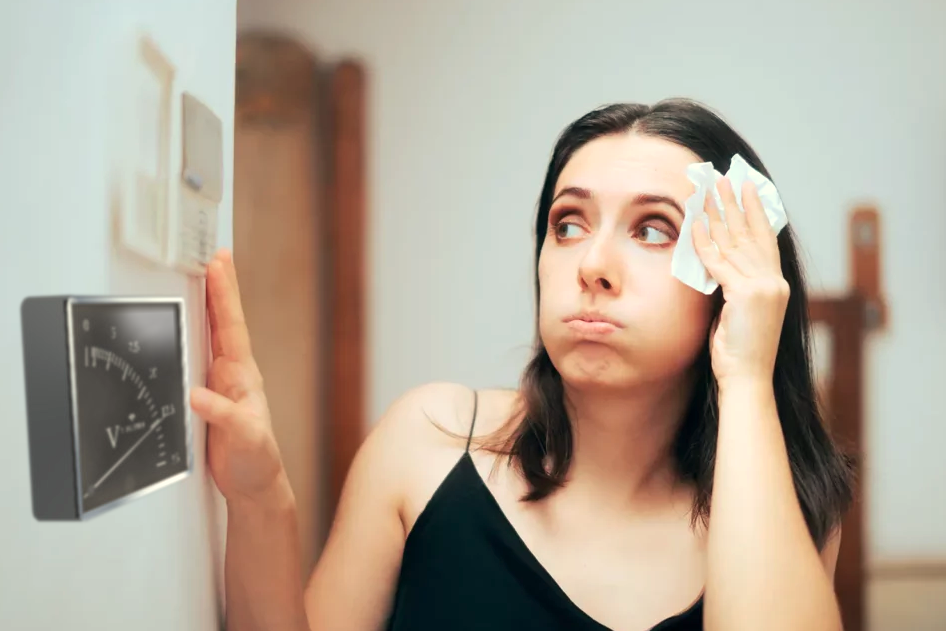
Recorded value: 12.5; V
